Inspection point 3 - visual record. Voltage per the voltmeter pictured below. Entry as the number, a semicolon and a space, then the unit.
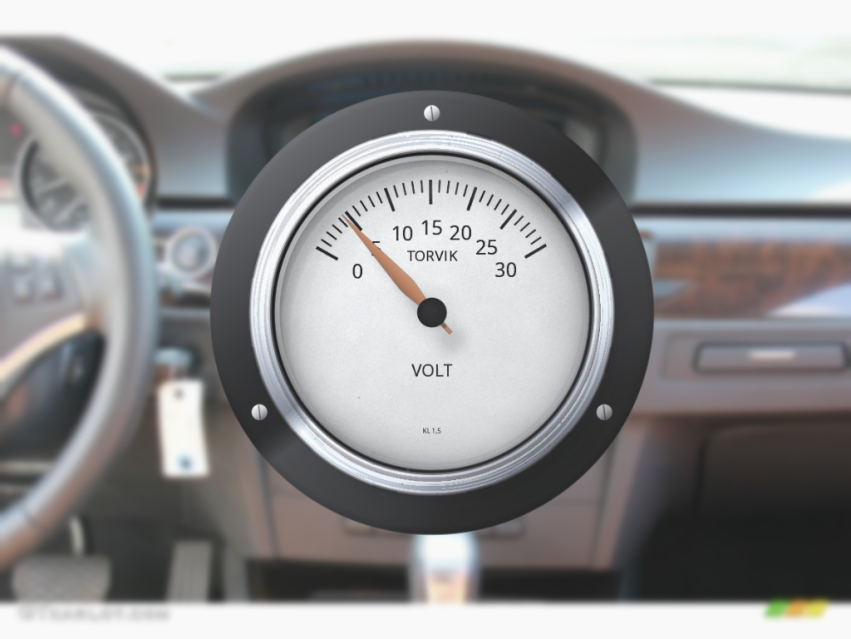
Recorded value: 4.5; V
